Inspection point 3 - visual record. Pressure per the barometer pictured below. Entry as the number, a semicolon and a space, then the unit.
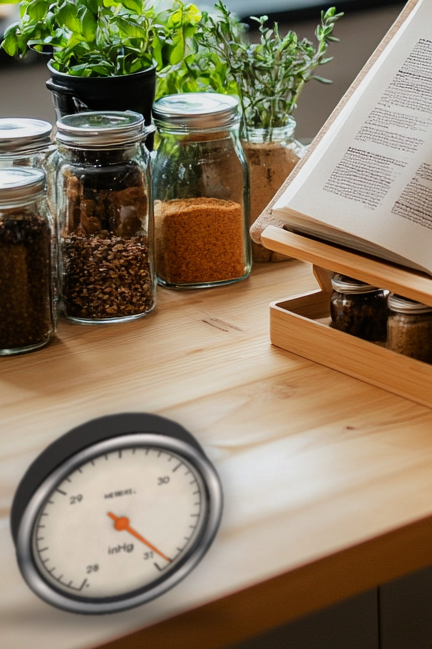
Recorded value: 30.9; inHg
